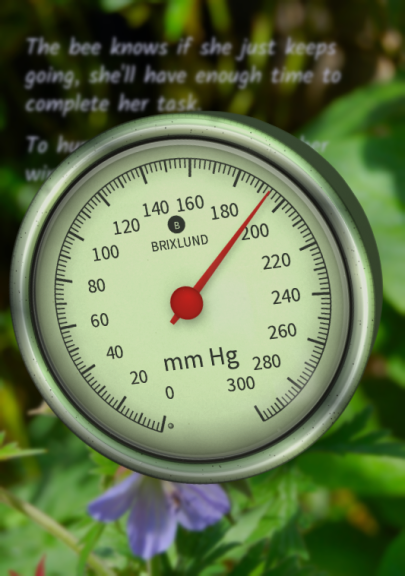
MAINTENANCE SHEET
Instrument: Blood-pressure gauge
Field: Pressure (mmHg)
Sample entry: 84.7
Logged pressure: 194
